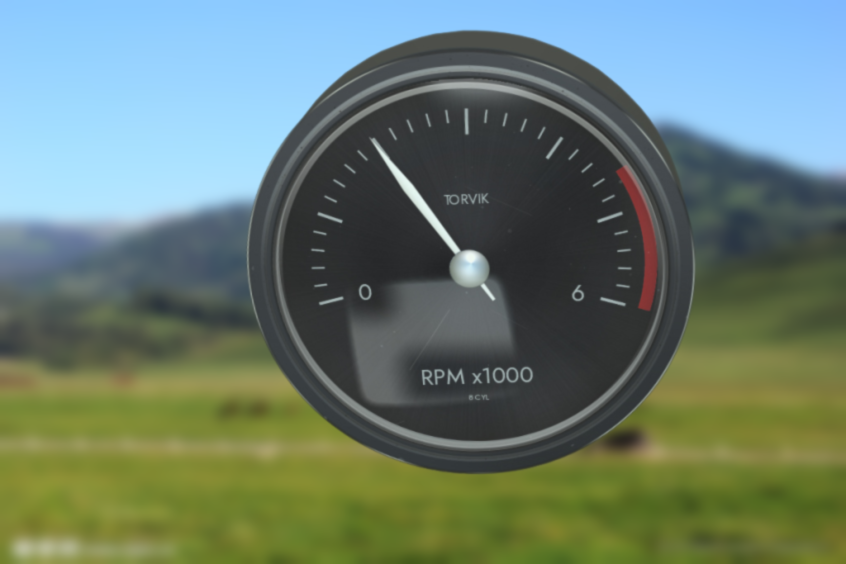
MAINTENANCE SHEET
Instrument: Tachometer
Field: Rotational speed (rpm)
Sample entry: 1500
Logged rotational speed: 2000
